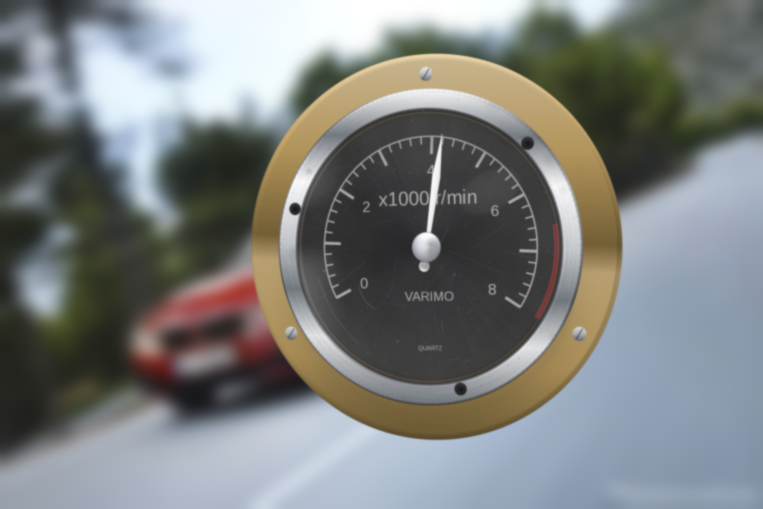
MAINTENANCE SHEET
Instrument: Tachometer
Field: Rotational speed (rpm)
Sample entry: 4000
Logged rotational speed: 4200
